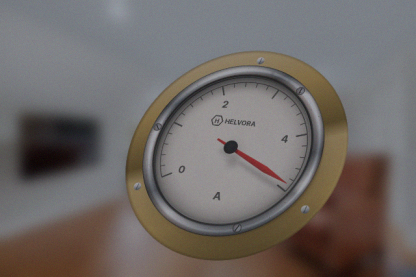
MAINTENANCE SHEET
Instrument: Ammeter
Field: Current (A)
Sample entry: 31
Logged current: 4.9
